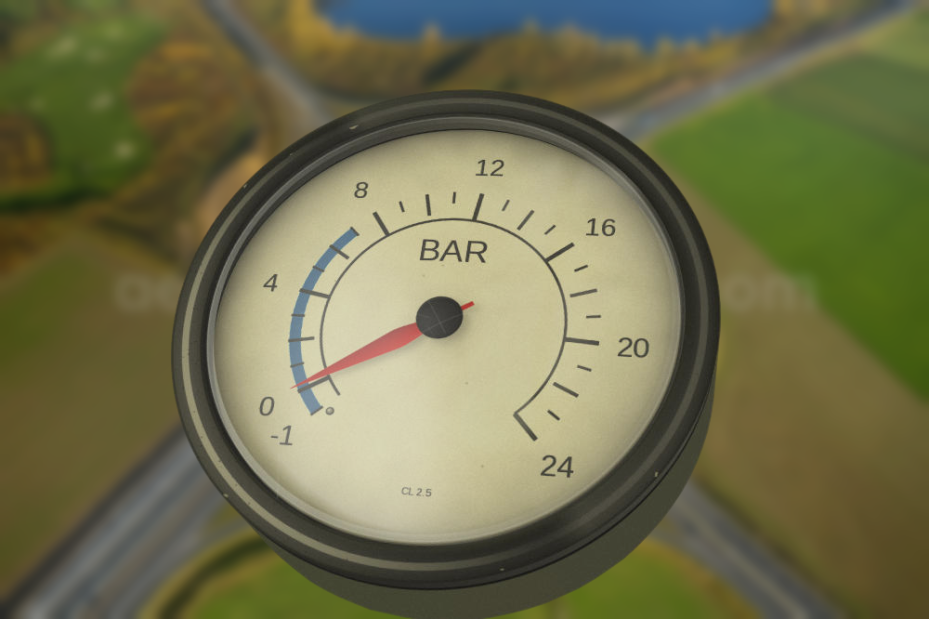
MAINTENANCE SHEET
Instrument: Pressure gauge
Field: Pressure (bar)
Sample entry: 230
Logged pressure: 0
